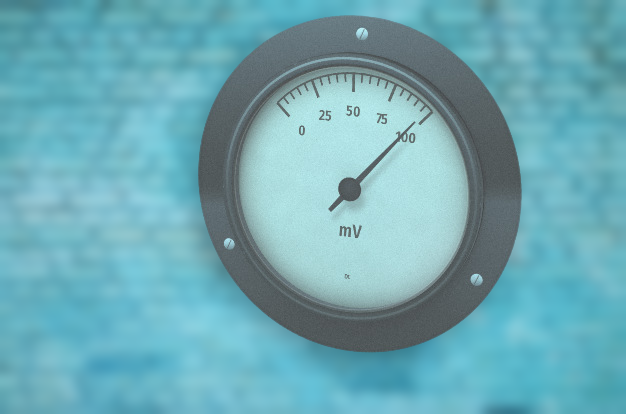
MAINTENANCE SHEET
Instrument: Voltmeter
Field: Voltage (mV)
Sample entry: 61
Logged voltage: 97.5
